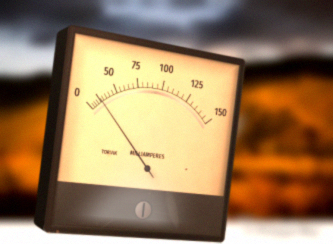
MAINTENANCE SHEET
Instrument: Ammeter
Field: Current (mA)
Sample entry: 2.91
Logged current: 25
